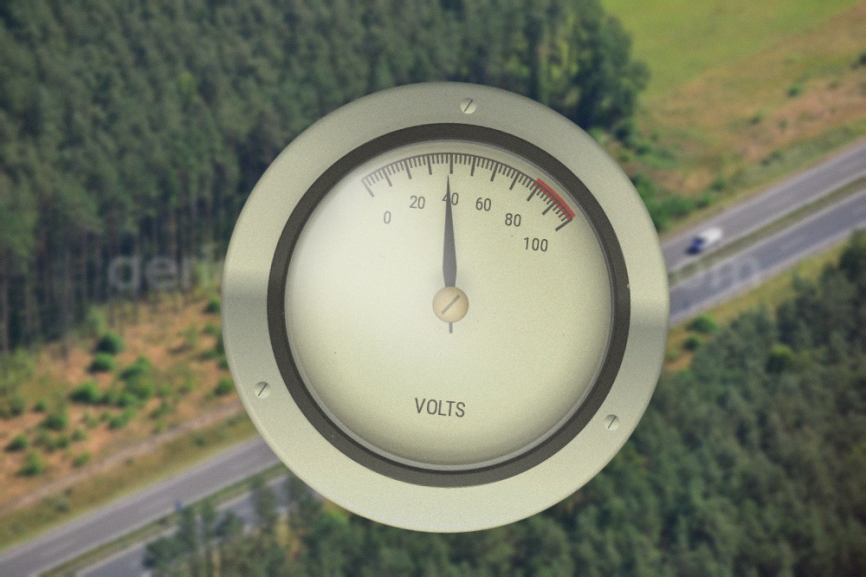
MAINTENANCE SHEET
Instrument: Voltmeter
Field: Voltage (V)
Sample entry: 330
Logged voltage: 38
